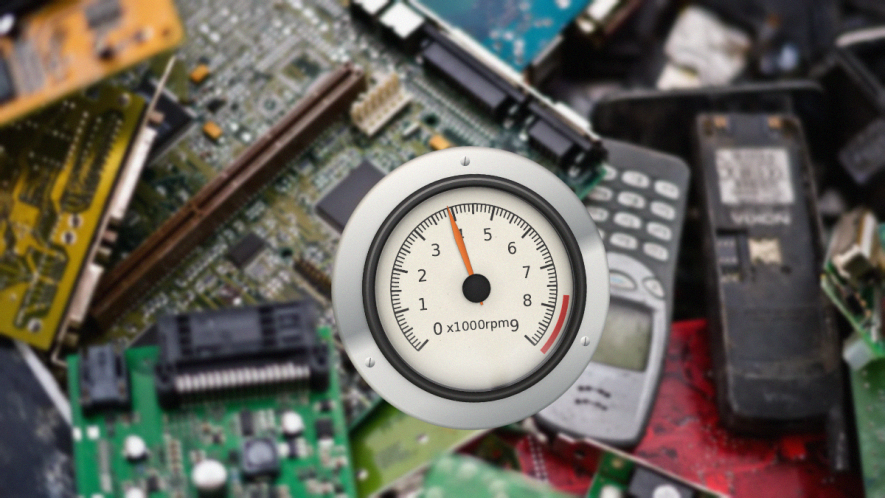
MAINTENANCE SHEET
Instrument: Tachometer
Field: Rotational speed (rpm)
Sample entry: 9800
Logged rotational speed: 3900
